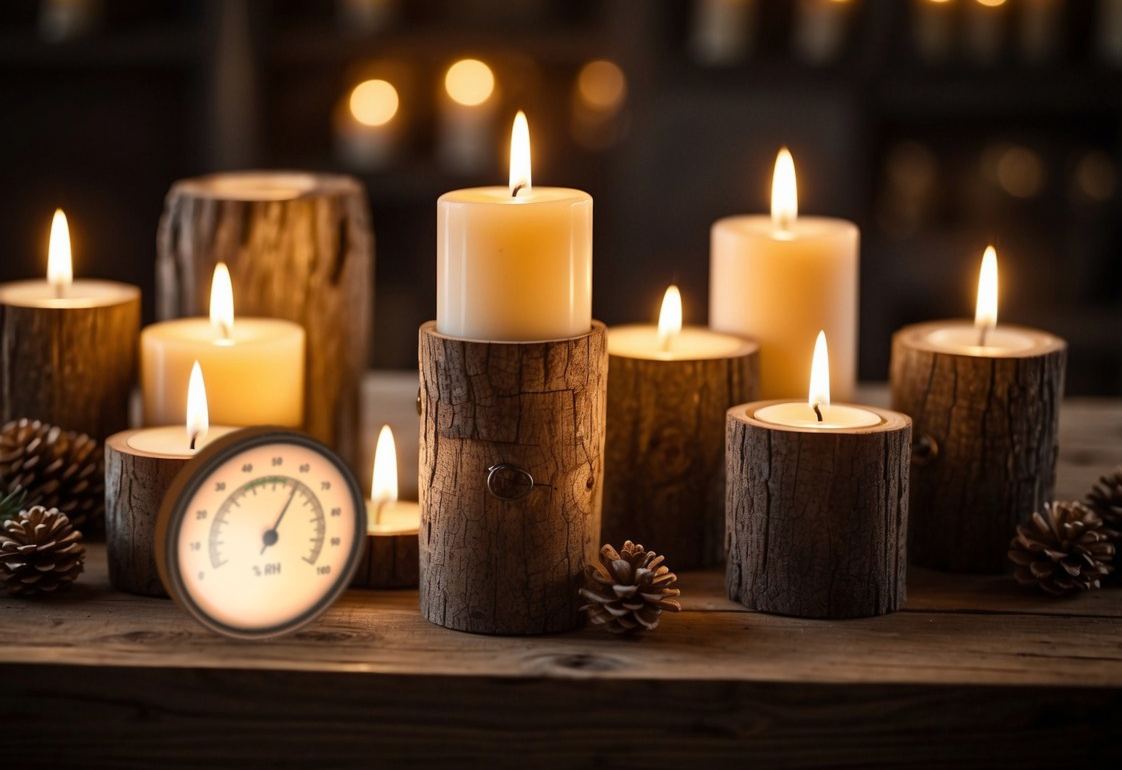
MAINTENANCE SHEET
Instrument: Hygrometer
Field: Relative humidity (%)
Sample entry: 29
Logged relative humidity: 60
